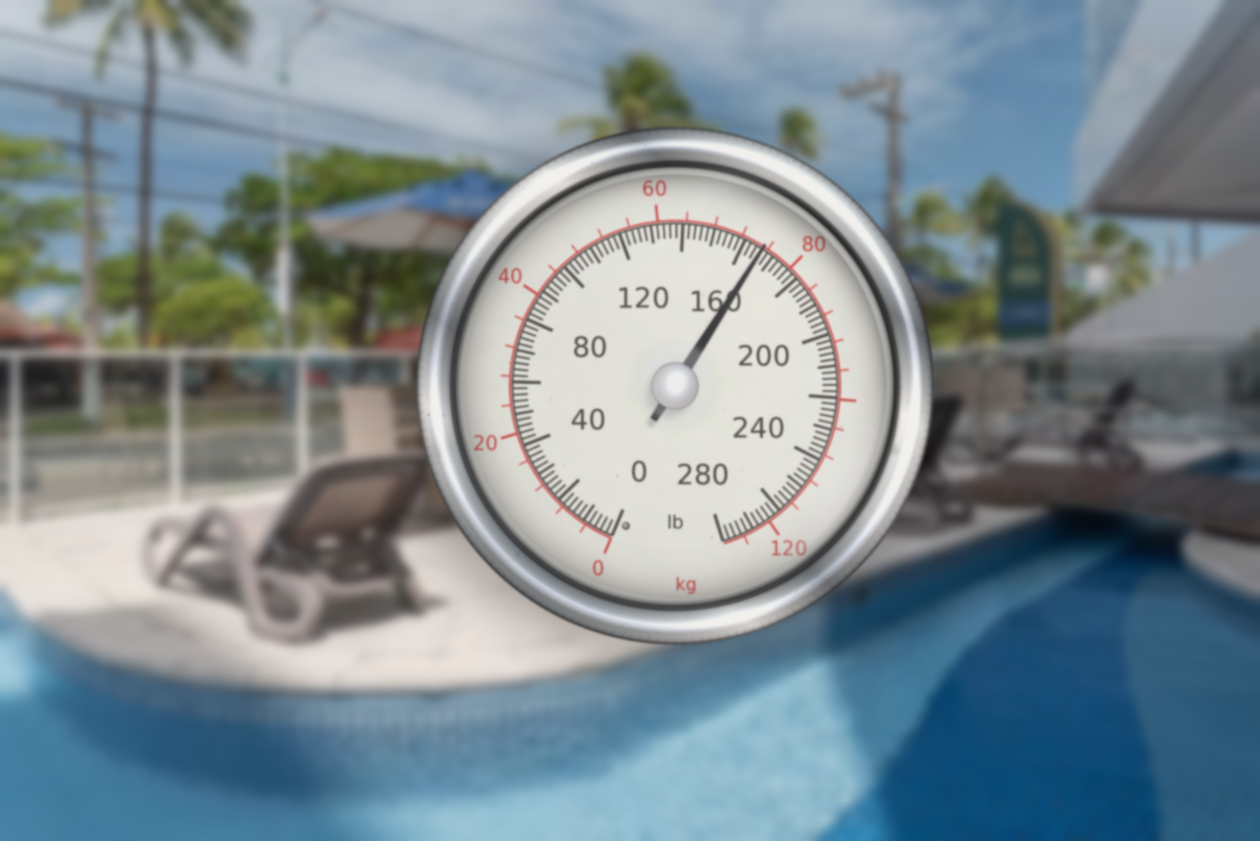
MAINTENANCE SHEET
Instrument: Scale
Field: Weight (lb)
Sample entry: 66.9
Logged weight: 166
